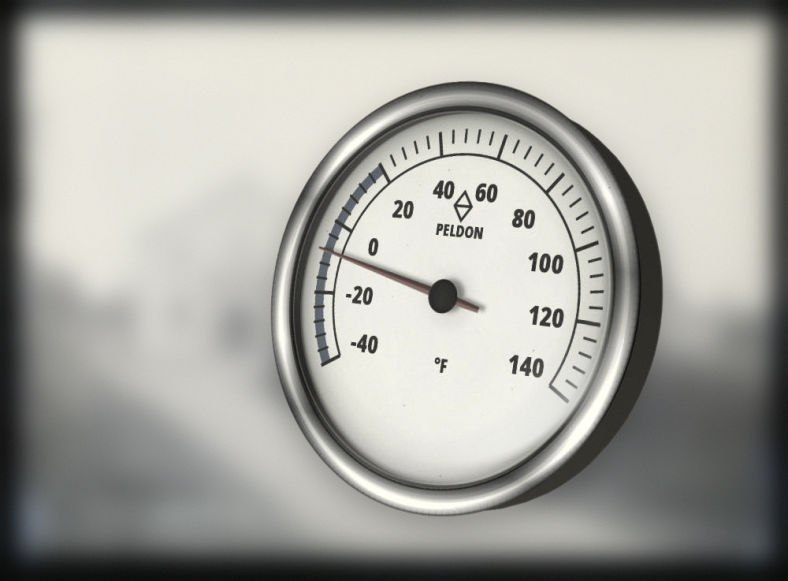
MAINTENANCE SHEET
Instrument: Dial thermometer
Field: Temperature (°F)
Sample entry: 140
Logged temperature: -8
